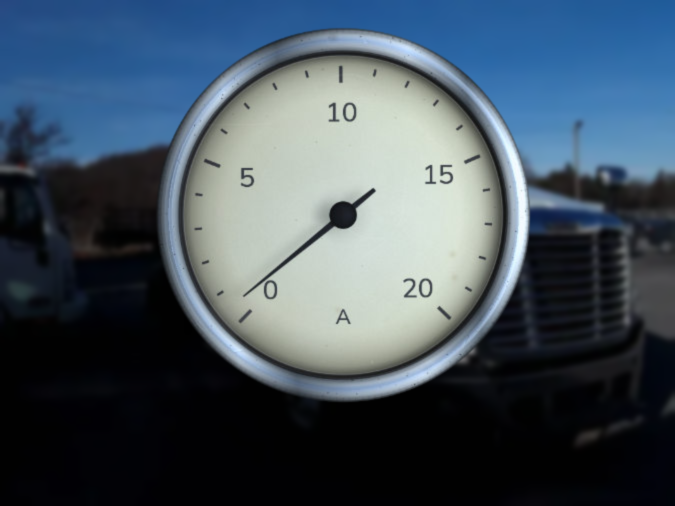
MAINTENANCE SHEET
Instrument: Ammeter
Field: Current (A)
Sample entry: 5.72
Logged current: 0.5
